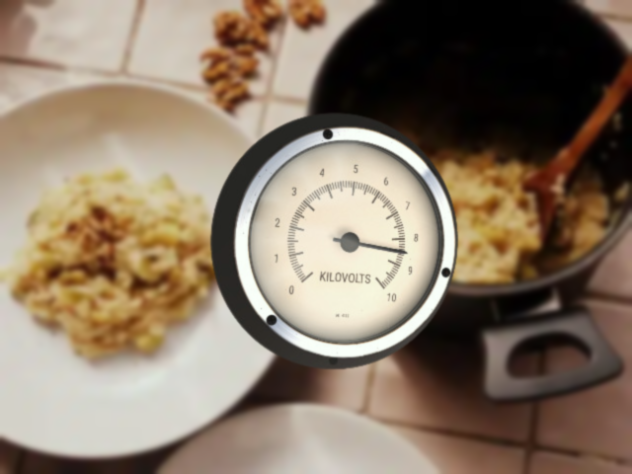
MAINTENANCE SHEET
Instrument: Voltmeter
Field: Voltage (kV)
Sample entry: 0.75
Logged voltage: 8.5
